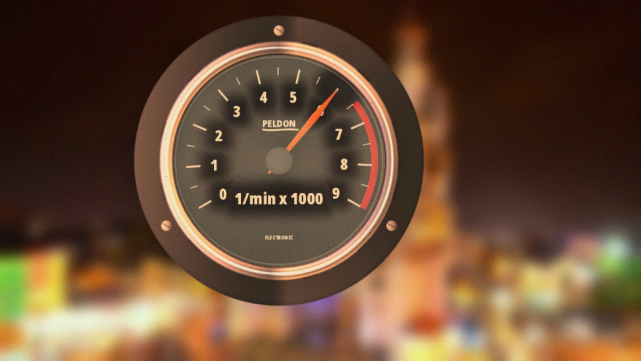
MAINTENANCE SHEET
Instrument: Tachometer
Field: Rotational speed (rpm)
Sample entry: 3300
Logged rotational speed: 6000
